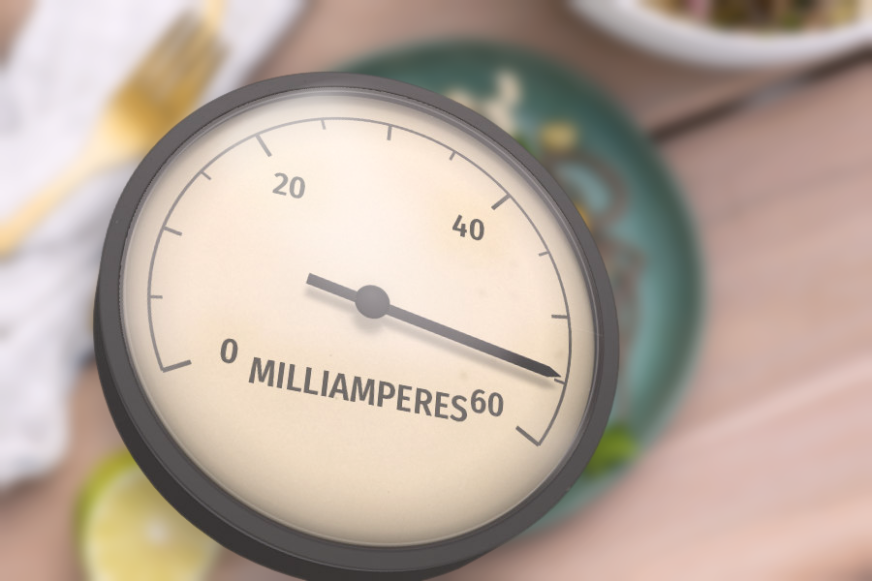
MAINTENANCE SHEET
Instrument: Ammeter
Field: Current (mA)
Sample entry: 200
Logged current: 55
